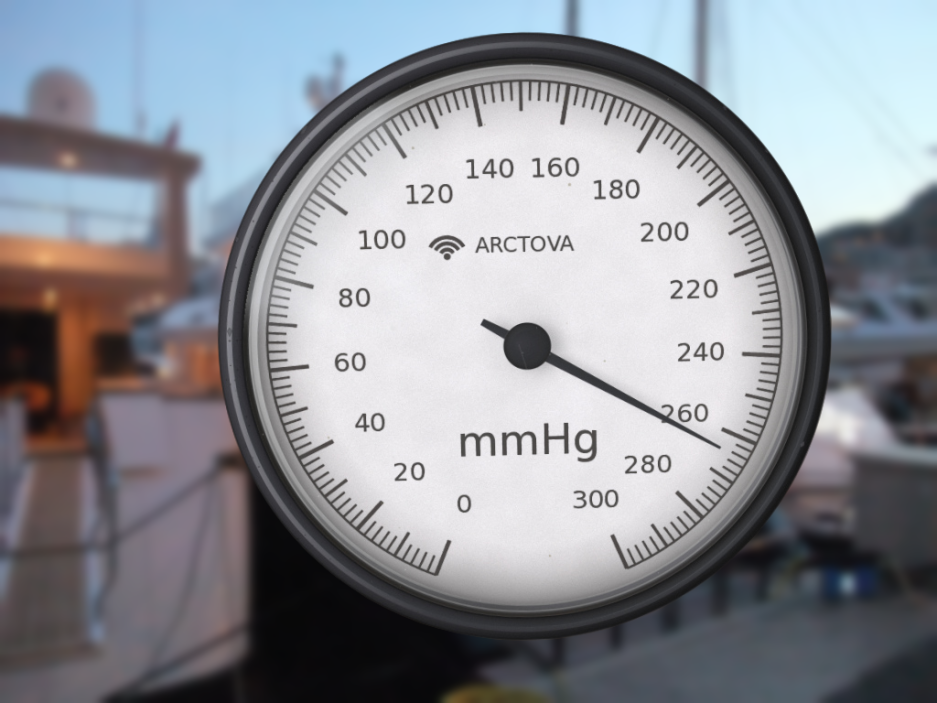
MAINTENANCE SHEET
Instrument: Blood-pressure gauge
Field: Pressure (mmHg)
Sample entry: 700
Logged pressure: 264
